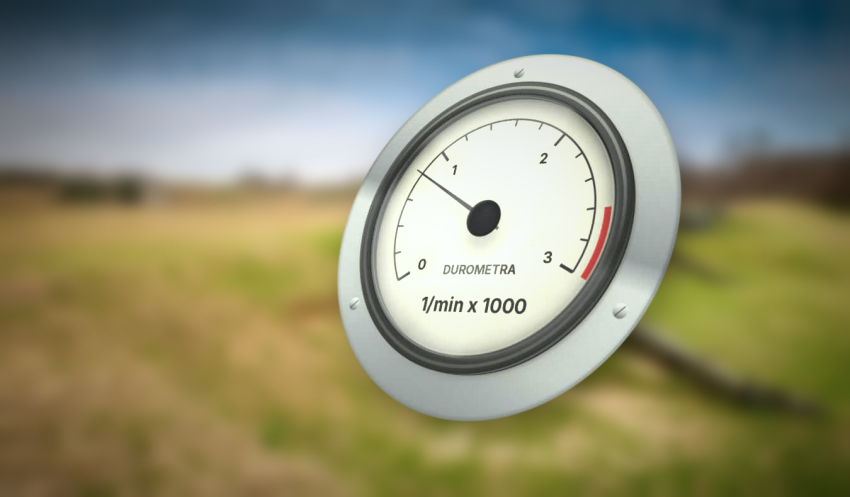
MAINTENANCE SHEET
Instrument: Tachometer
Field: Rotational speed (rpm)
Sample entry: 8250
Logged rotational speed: 800
